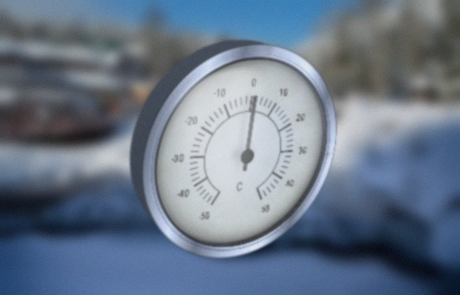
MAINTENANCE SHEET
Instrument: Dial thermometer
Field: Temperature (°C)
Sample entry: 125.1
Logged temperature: 0
